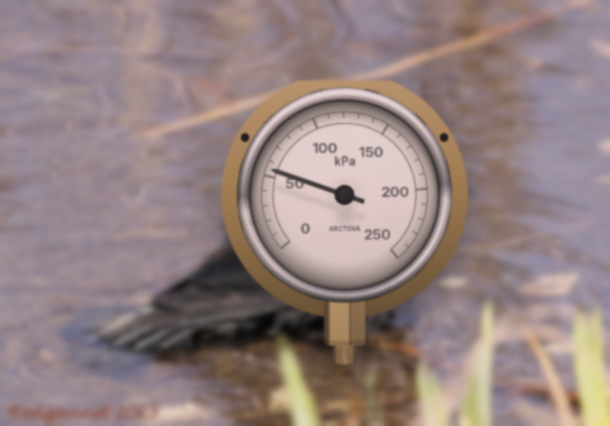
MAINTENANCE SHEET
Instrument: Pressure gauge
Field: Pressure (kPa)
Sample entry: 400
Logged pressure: 55
